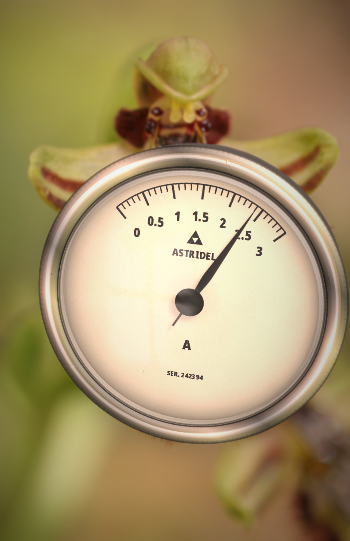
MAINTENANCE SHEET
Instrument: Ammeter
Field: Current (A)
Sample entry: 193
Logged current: 2.4
